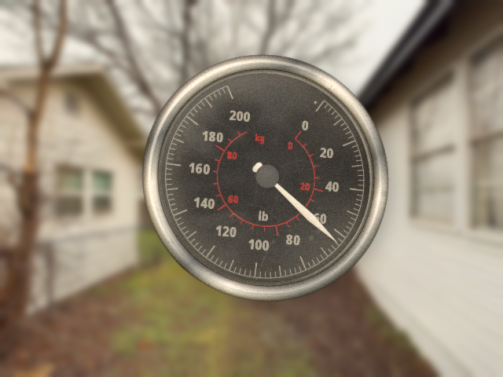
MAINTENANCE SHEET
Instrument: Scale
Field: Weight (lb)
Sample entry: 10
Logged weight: 64
